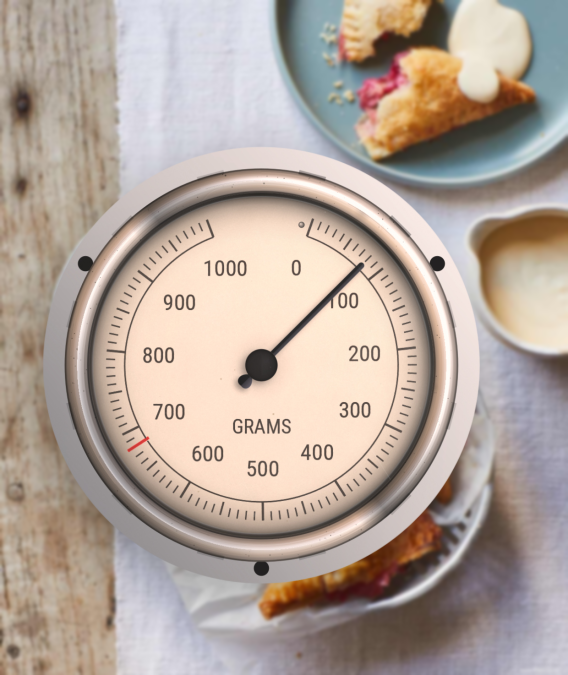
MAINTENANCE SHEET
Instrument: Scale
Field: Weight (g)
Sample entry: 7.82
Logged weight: 80
